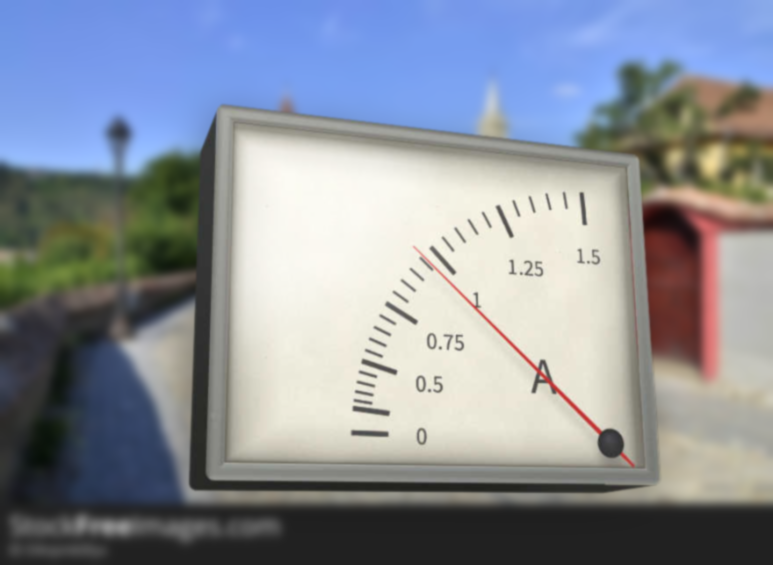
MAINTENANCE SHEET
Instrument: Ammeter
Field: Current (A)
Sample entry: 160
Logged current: 0.95
